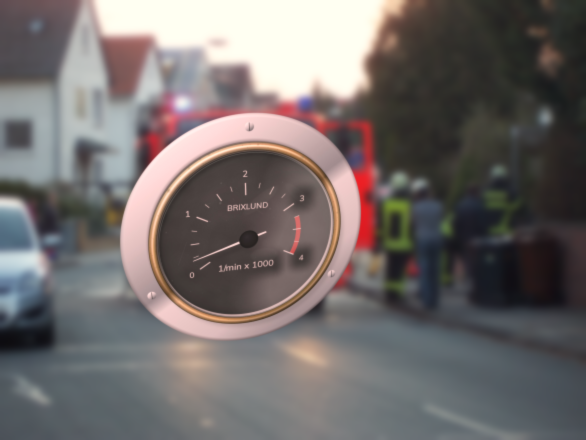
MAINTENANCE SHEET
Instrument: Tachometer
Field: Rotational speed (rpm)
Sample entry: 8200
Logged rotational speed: 250
